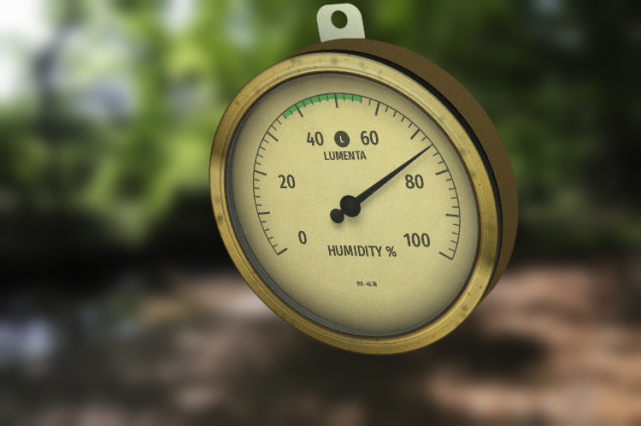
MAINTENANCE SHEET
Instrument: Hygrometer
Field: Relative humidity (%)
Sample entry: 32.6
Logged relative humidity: 74
